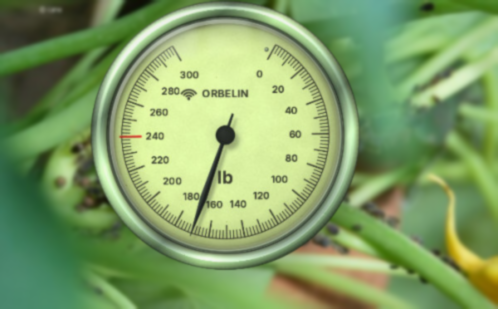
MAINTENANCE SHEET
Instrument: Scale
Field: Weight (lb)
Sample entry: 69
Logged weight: 170
